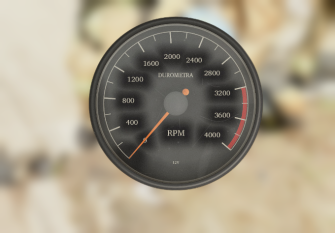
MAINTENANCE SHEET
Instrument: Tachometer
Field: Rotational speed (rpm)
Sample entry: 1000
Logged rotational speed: 0
